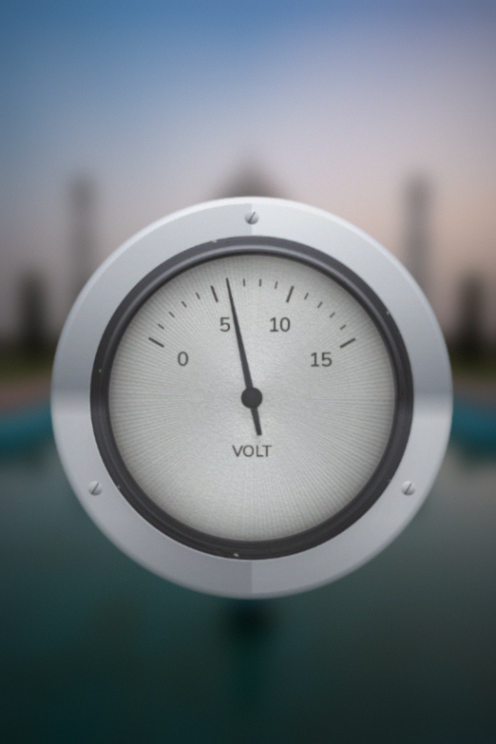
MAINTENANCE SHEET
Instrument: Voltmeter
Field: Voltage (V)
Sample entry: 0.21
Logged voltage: 6
